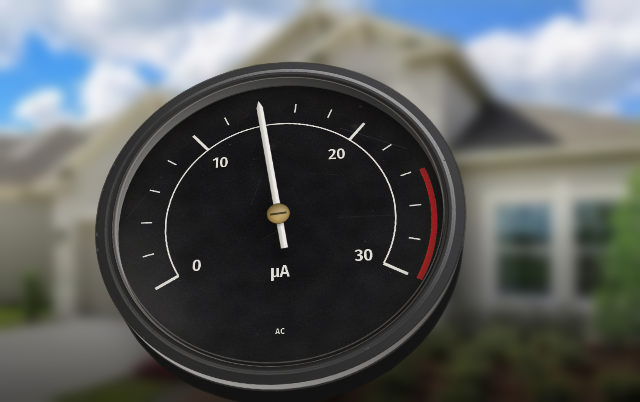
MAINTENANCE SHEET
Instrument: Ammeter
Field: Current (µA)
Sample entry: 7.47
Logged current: 14
